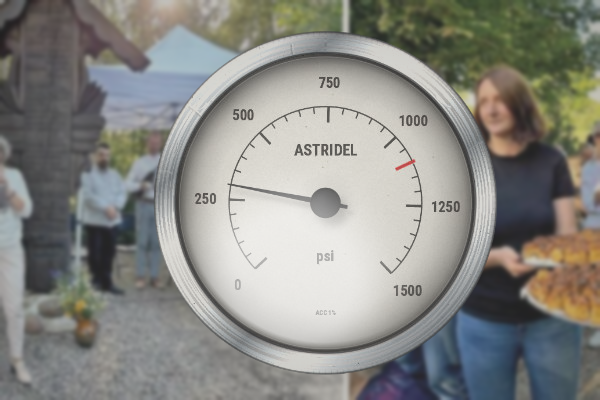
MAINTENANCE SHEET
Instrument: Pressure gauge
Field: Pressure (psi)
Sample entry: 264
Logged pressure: 300
